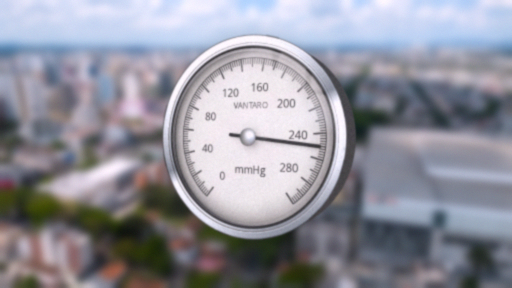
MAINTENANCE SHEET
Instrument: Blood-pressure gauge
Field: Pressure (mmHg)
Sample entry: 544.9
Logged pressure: 250
